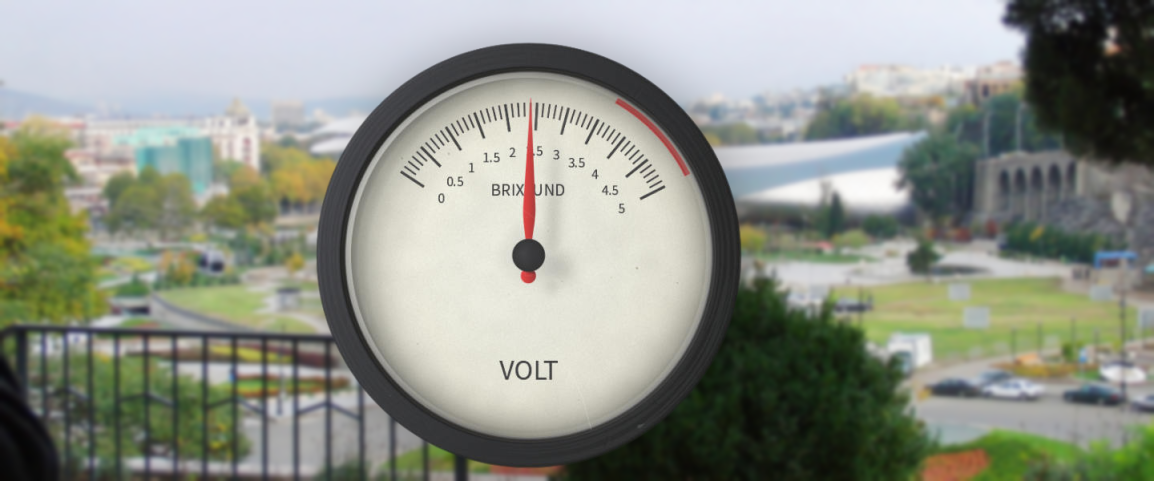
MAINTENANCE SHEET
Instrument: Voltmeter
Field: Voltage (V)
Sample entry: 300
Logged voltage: 2.4
